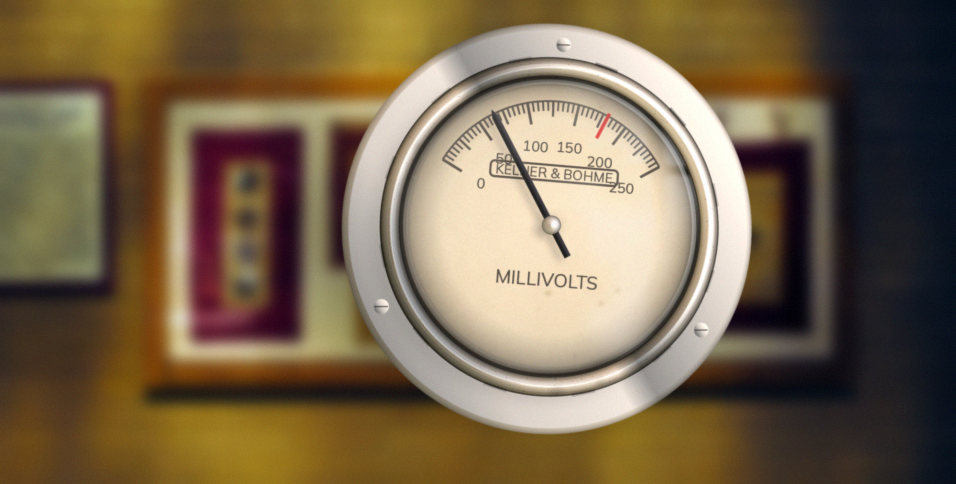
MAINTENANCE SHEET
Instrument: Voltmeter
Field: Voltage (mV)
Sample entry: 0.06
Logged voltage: 65
